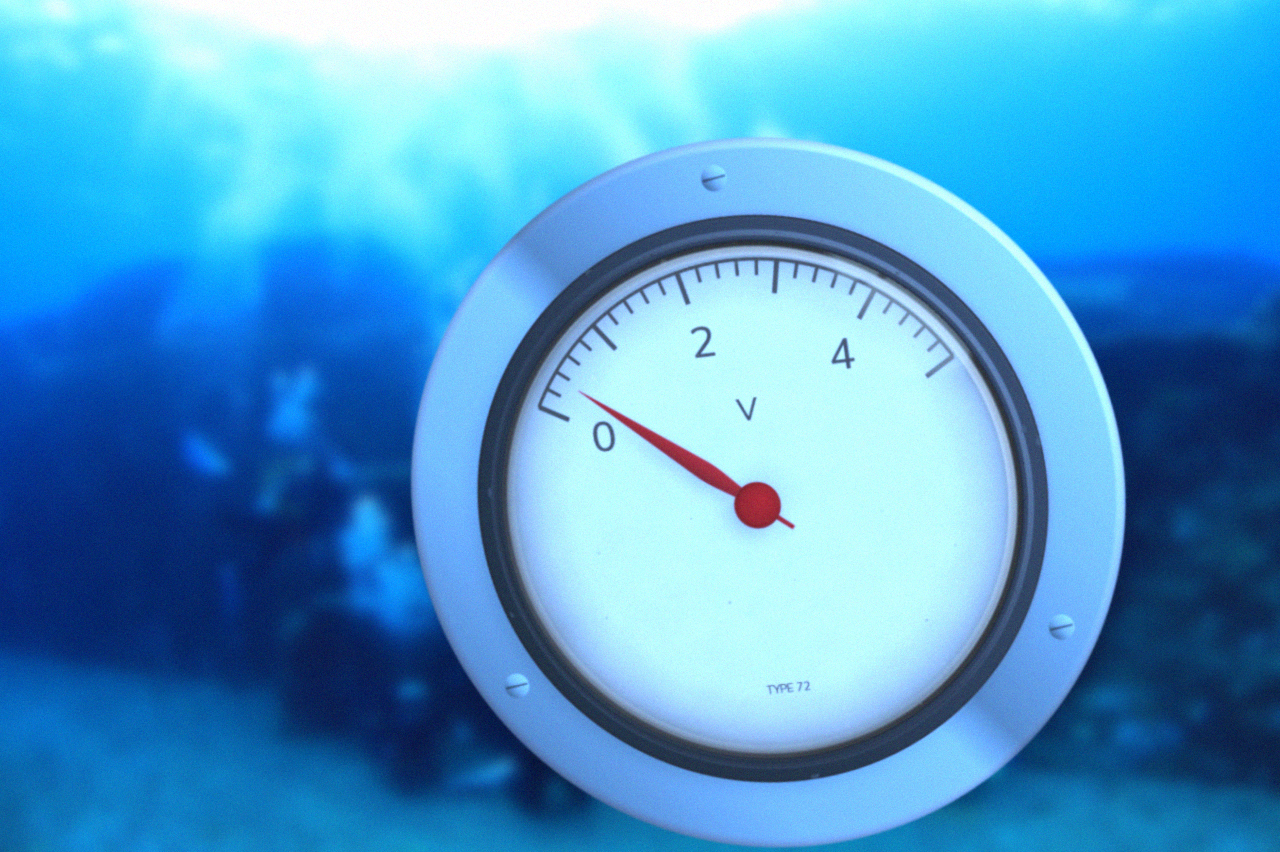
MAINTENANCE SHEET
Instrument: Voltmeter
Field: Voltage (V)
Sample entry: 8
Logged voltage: 0.4
